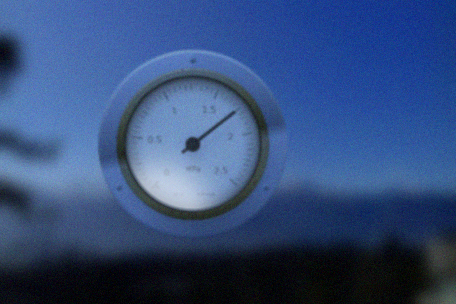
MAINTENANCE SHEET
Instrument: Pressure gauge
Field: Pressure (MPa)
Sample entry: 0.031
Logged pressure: 1.75
